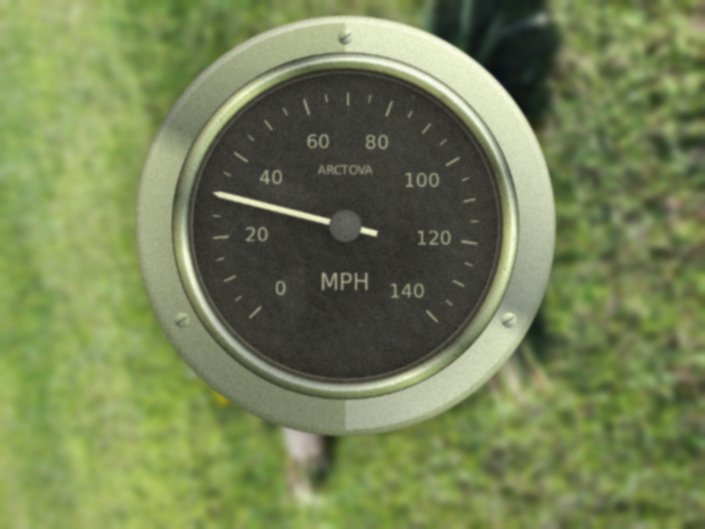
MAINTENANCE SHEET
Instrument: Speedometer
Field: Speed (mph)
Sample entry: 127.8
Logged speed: 30
